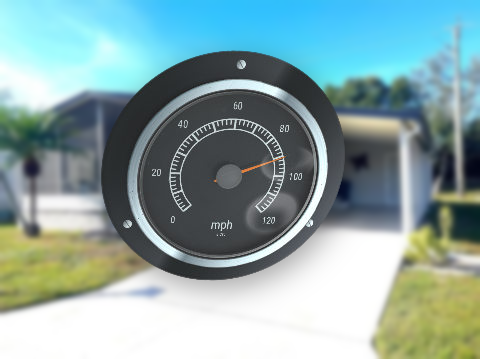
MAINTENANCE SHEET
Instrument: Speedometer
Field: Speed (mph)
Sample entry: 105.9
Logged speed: 90
